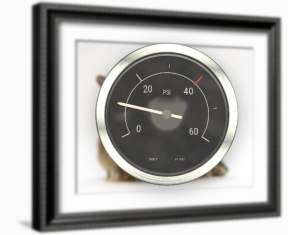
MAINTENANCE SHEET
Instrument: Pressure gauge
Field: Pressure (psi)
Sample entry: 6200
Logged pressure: 10
